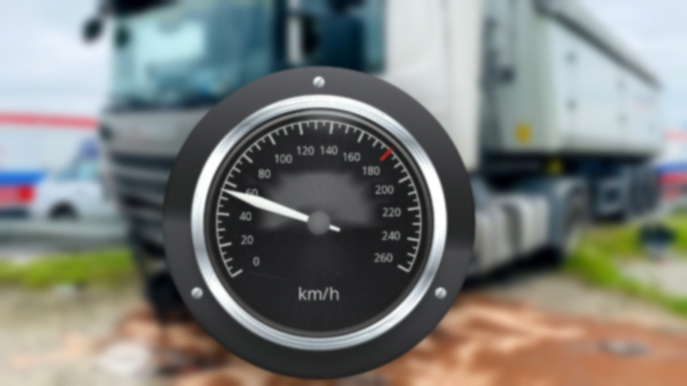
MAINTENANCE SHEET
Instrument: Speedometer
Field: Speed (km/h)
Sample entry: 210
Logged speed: 55
